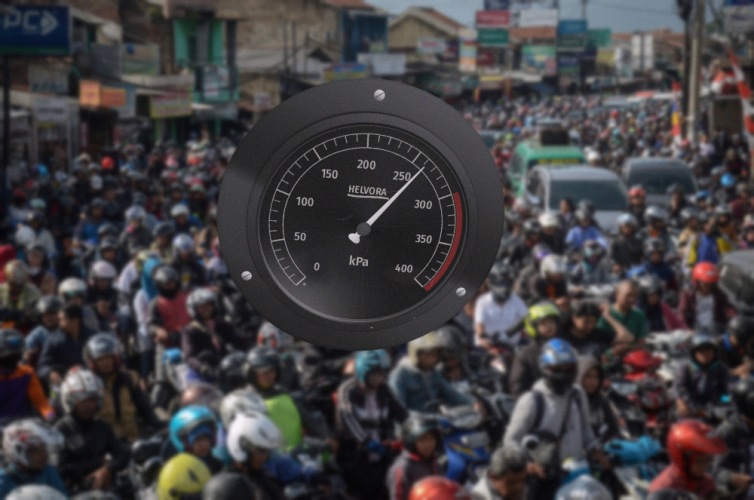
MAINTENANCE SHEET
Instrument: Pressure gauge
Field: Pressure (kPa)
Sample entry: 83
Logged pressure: 260
